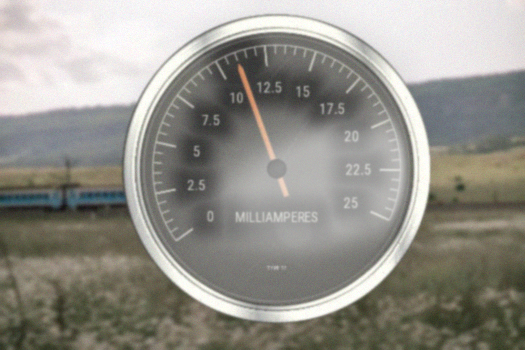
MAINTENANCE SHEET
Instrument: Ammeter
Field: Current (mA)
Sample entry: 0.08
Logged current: 11
